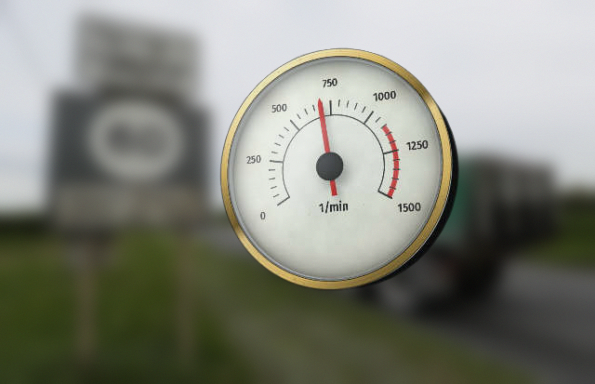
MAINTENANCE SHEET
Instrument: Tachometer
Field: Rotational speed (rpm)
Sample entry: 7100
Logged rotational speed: 700
